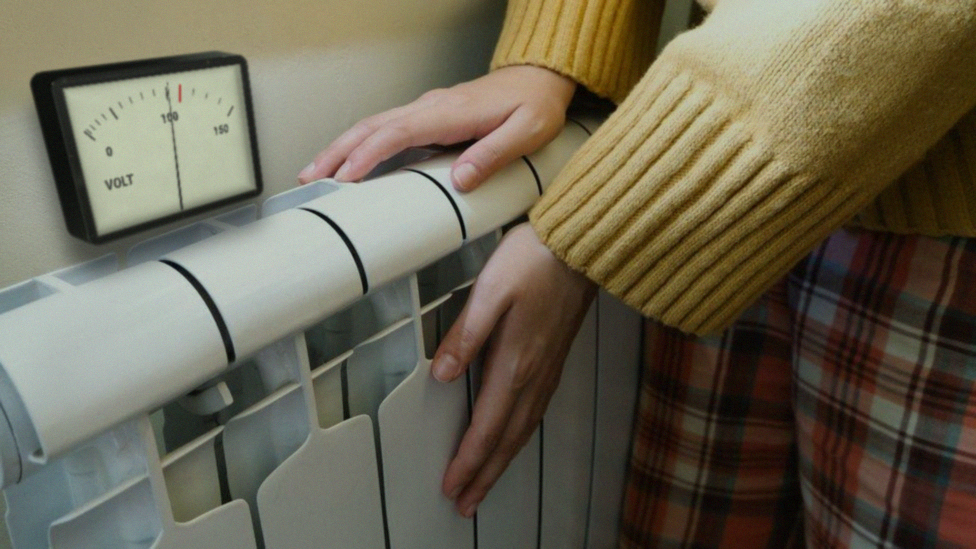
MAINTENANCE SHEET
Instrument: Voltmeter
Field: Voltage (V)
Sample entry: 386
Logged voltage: 100
